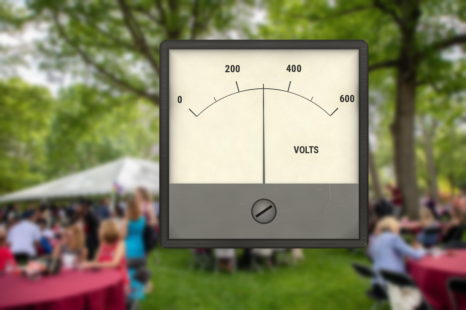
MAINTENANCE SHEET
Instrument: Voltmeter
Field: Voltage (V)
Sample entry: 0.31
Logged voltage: 300
